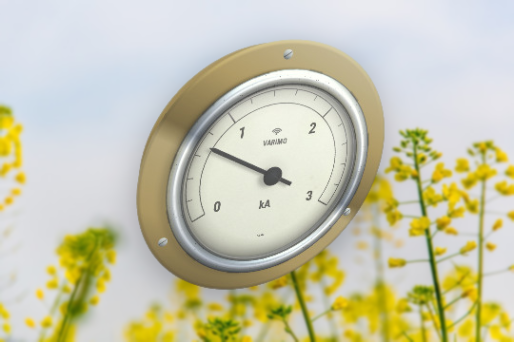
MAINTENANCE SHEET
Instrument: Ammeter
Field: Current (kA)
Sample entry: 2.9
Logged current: 0.7
